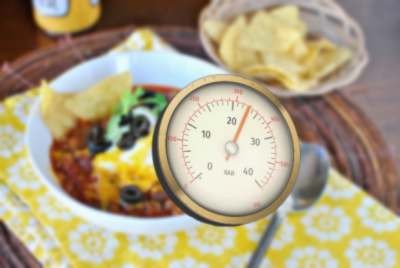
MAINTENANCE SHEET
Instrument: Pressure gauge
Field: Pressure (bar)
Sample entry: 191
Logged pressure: 23
